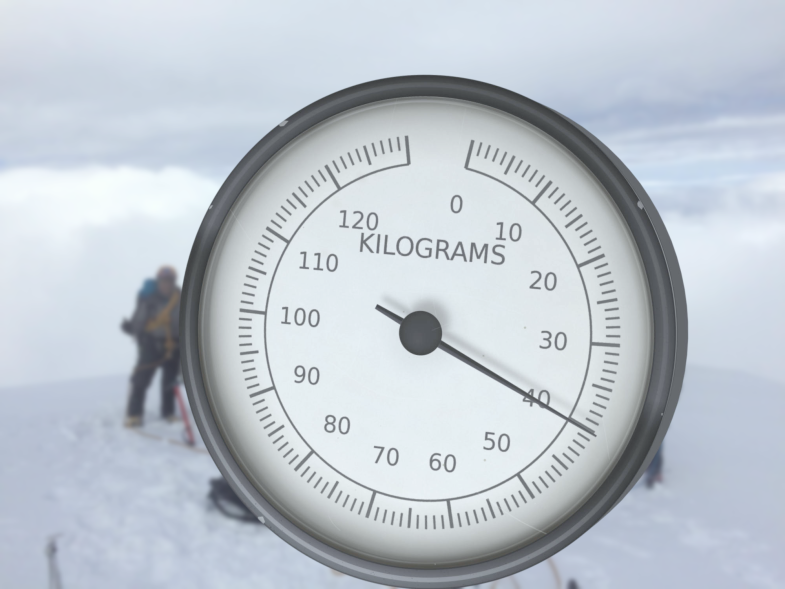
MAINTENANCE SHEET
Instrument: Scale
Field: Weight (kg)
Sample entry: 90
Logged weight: 40
